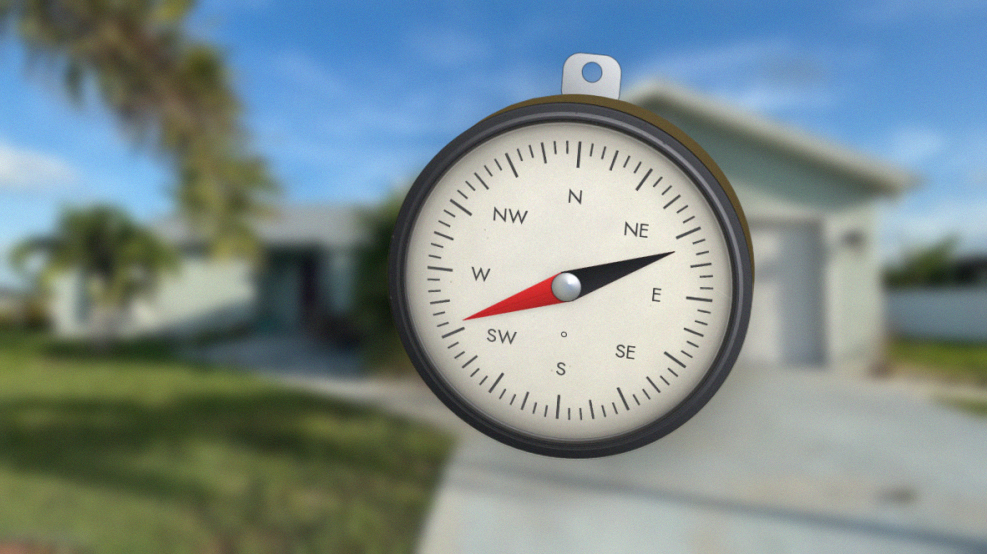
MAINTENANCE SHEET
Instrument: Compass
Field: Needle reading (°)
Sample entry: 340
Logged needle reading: 245
